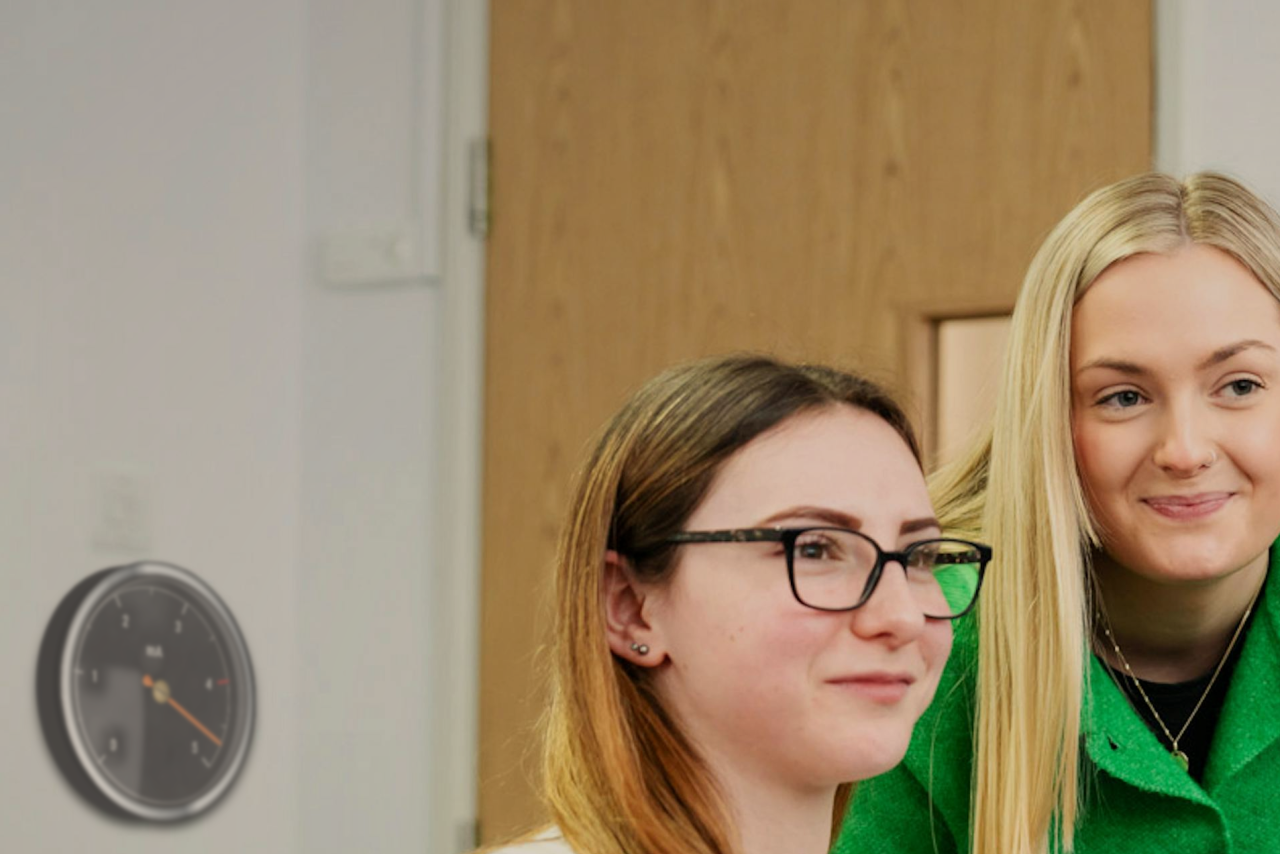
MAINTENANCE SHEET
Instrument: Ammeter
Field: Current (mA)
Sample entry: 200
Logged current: 4.75
